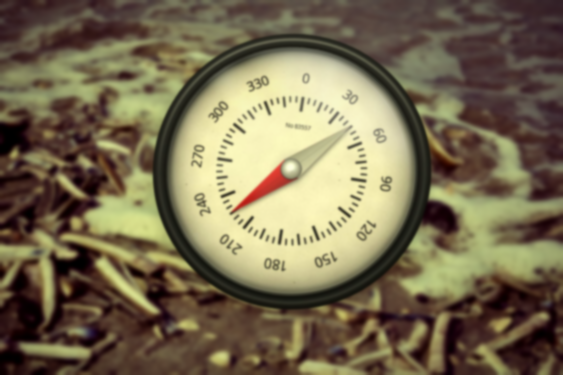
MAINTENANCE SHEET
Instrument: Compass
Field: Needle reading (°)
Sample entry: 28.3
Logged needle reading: 225
